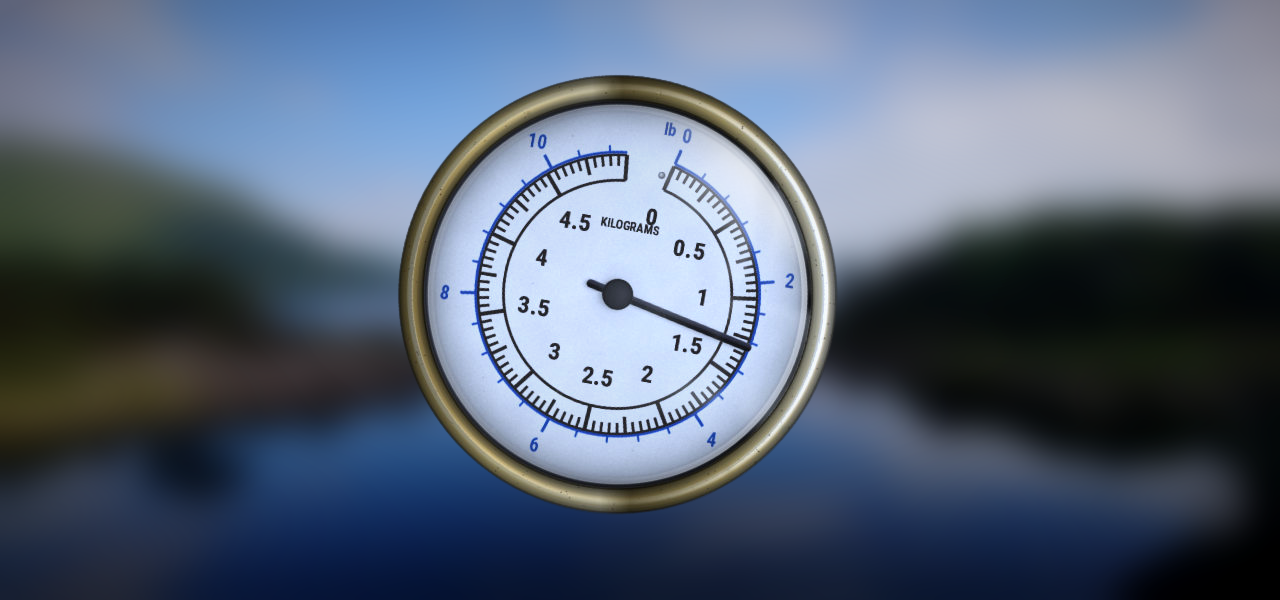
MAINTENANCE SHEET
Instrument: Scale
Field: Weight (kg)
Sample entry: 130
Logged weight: 1.3
